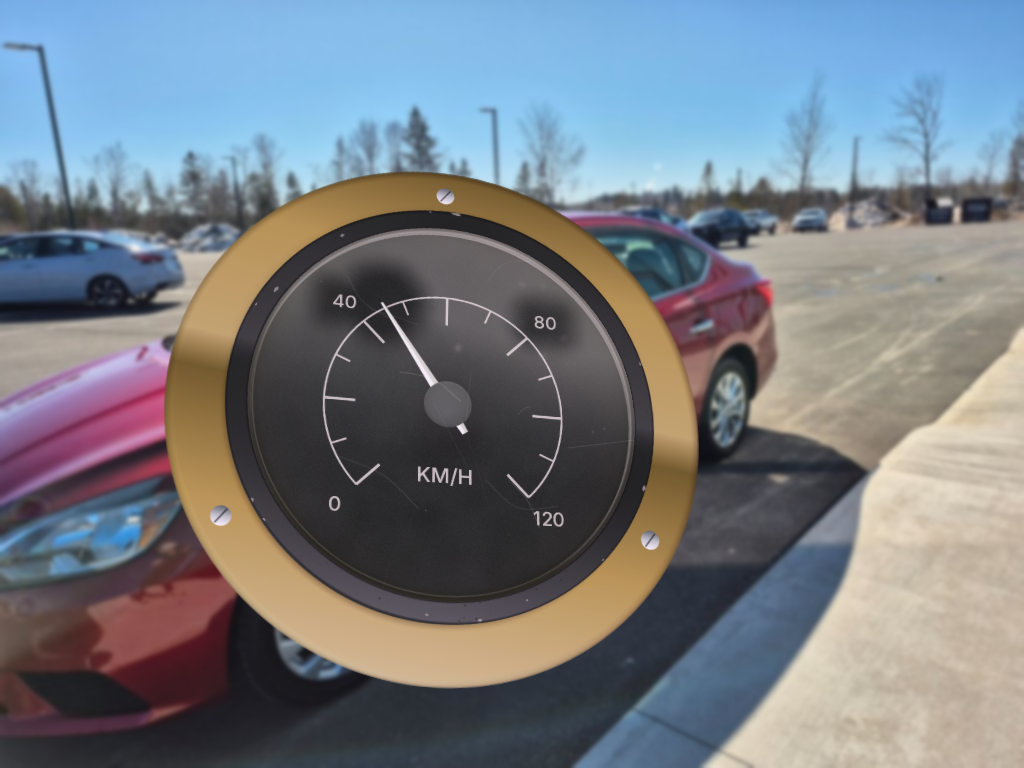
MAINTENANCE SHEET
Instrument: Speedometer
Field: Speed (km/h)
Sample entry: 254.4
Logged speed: 45
